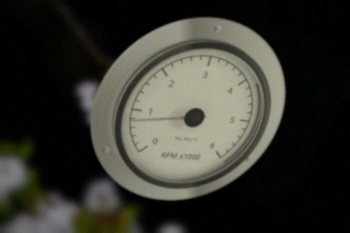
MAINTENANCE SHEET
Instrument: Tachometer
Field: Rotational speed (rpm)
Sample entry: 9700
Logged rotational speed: 800
